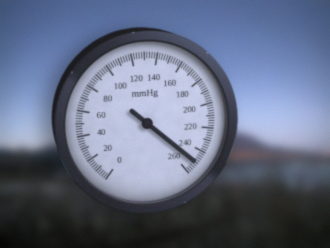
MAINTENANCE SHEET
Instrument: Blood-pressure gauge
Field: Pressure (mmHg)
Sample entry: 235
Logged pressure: 250
